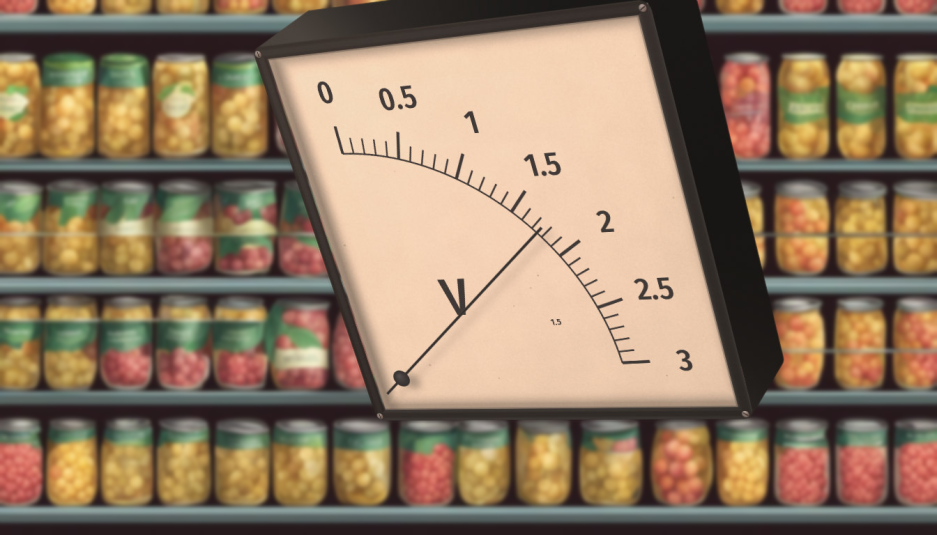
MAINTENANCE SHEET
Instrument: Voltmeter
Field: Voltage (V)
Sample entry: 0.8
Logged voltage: 1.75
